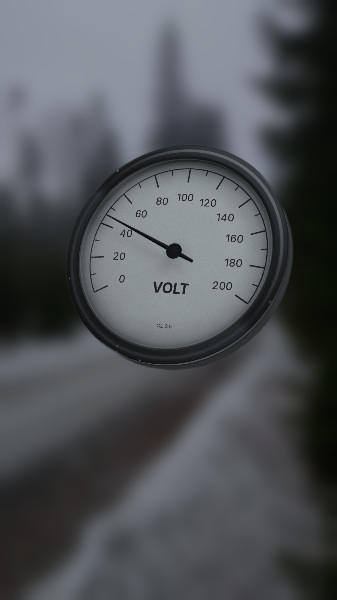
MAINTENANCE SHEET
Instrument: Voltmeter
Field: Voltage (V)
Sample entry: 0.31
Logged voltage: 45
